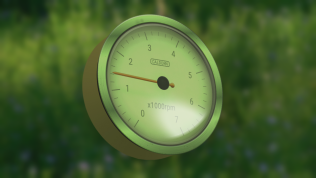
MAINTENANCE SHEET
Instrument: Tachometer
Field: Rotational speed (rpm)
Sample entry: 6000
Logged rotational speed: 1400
